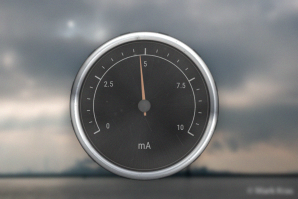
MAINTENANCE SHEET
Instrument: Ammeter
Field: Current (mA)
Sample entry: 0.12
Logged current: 4.75
